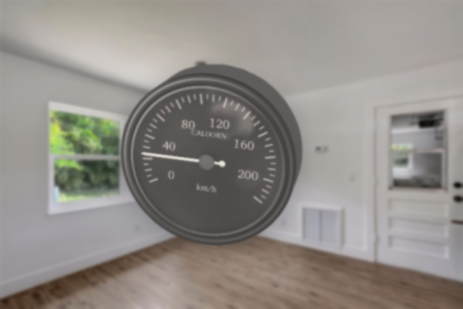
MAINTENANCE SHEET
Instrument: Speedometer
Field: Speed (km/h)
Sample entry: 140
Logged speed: 25
